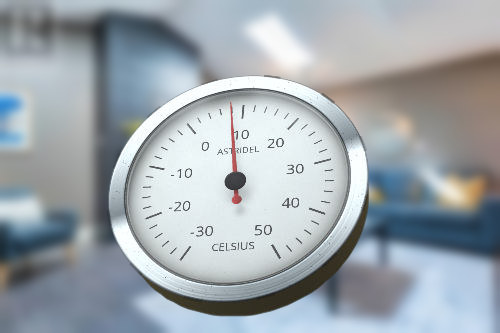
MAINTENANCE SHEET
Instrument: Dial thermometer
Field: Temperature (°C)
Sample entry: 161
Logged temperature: 8
